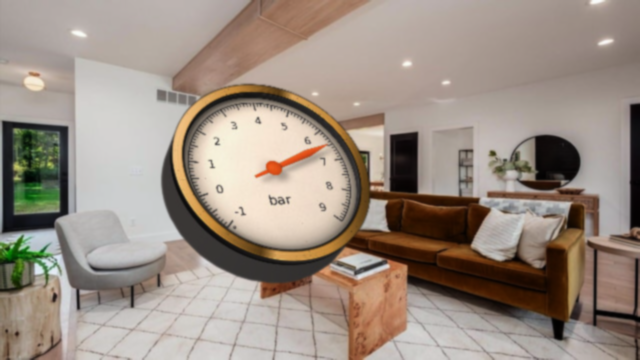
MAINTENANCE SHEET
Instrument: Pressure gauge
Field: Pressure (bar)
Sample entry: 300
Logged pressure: 6.5
